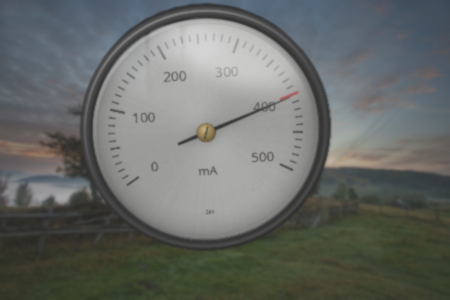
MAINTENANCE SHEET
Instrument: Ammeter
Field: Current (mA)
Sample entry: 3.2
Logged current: 400
